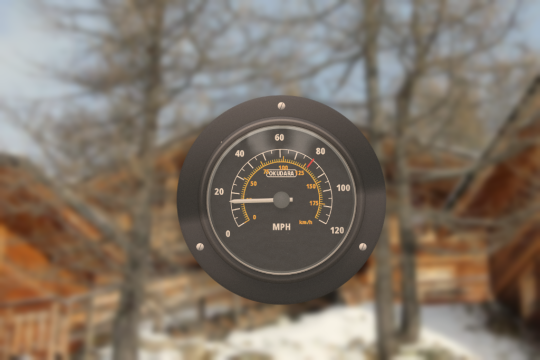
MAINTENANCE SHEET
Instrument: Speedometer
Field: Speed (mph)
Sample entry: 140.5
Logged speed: 15
